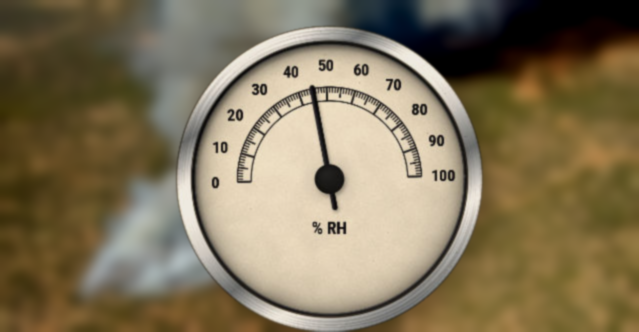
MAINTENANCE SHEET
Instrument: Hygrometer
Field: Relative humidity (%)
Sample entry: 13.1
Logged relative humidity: 45
